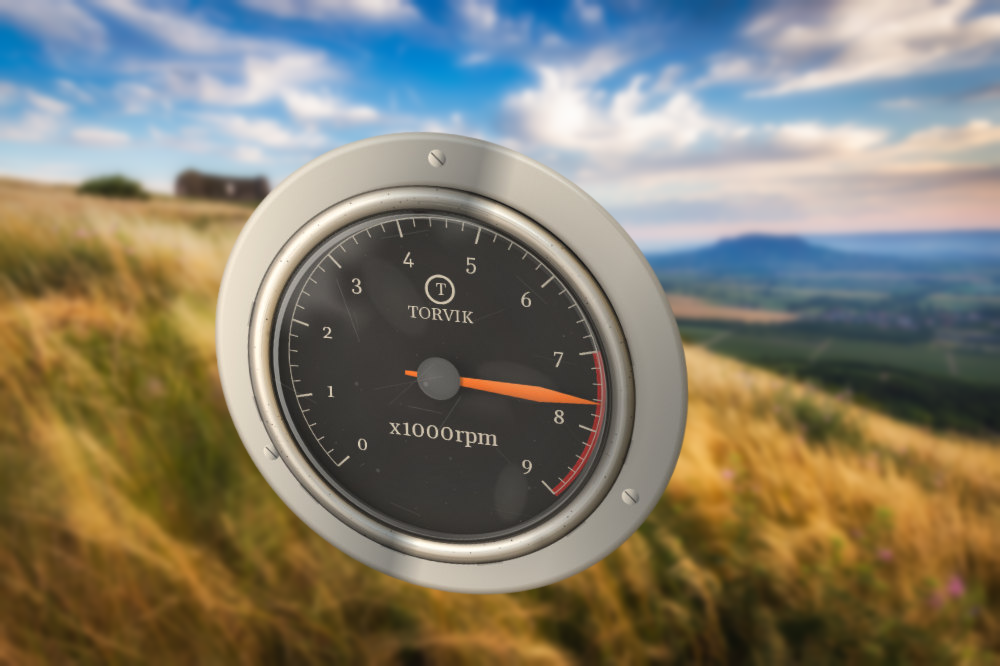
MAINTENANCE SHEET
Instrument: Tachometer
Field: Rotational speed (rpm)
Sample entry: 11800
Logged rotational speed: 7600
